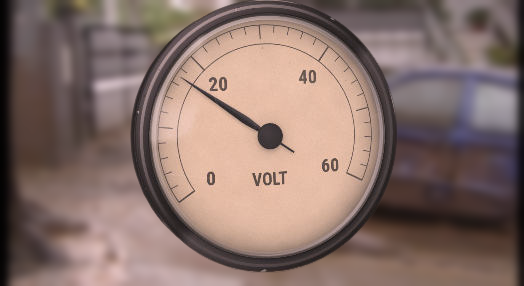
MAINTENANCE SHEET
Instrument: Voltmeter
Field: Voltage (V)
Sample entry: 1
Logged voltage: 17
